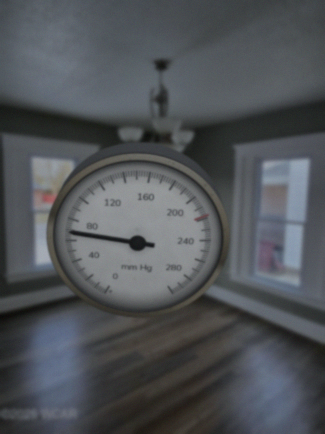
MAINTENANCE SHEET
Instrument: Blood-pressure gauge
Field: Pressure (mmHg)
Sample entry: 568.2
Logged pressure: 70
